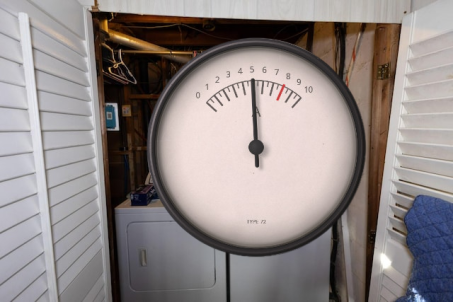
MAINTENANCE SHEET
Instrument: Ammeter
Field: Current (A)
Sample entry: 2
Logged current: 5
